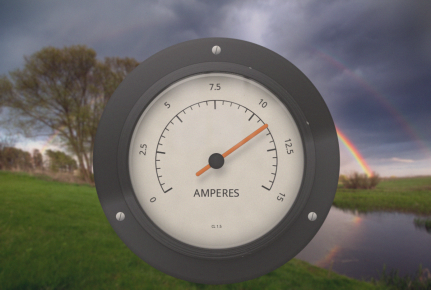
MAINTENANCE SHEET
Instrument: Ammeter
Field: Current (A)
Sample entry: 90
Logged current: 11
